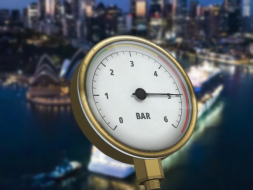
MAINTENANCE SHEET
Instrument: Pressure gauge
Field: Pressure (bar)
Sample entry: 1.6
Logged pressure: 5
